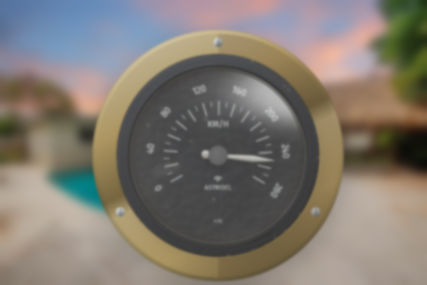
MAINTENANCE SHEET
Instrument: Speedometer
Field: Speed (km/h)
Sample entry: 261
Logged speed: 250
